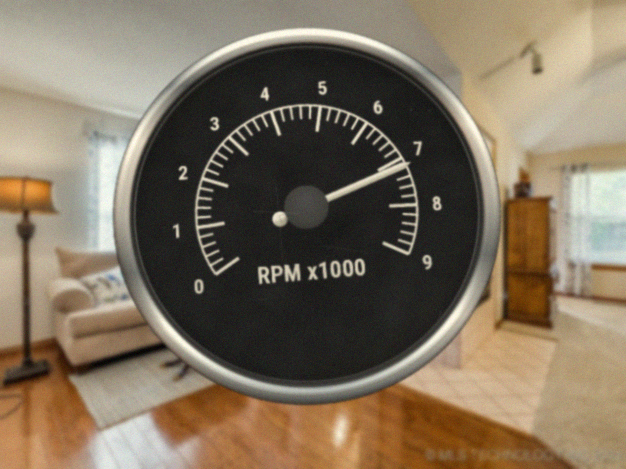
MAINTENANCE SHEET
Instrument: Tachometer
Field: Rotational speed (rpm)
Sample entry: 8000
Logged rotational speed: 7200
